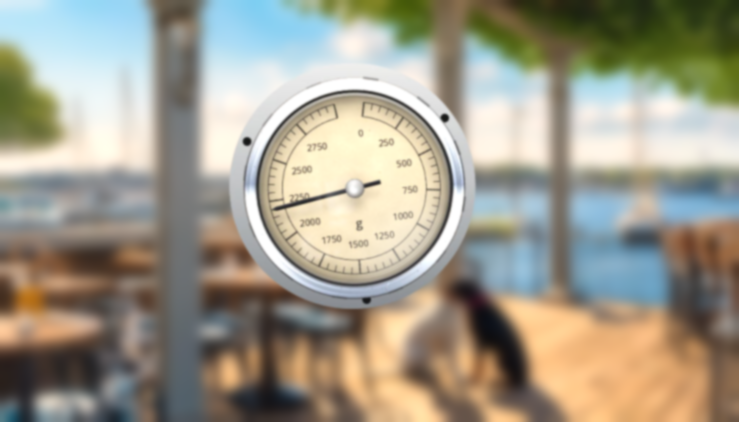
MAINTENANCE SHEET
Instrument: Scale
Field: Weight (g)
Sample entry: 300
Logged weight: 2200
